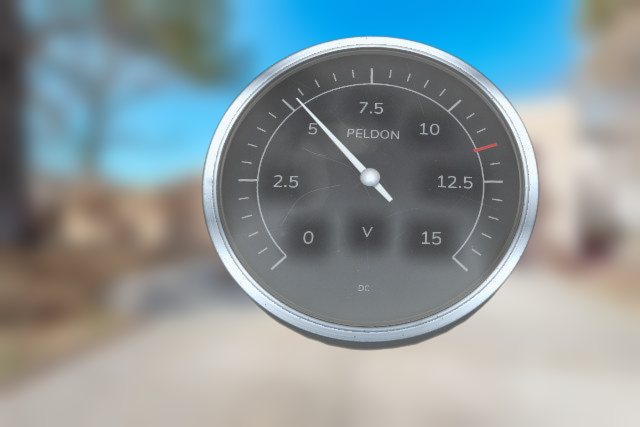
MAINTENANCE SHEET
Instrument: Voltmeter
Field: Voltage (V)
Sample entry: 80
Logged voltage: 5.25
